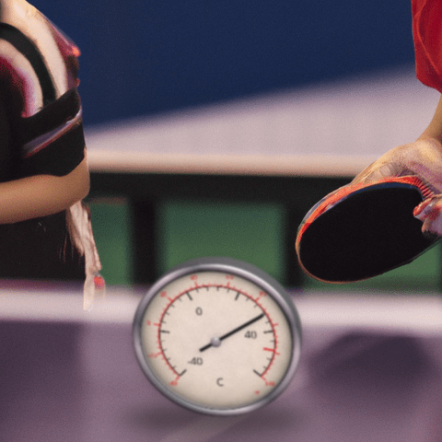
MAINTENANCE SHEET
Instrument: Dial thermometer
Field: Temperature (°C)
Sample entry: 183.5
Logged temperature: 32
